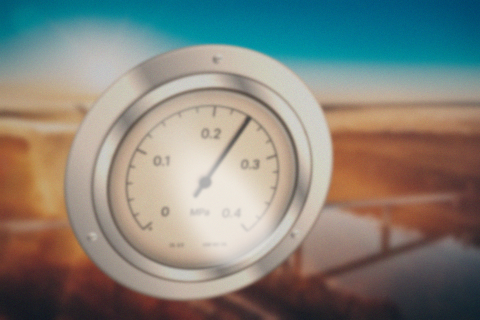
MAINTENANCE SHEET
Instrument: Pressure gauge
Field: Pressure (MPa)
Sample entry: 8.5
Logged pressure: 0.24
